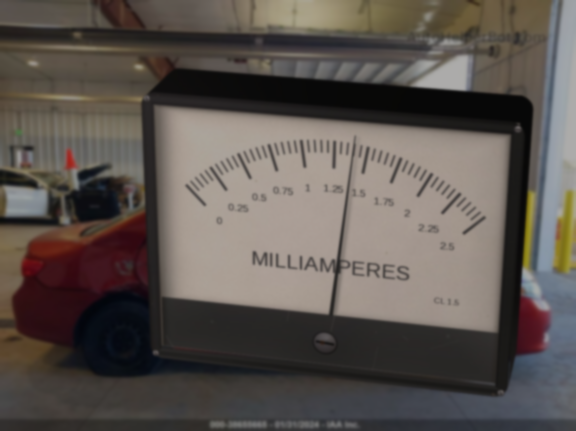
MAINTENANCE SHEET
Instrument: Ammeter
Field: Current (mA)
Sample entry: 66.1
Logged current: 1.4
